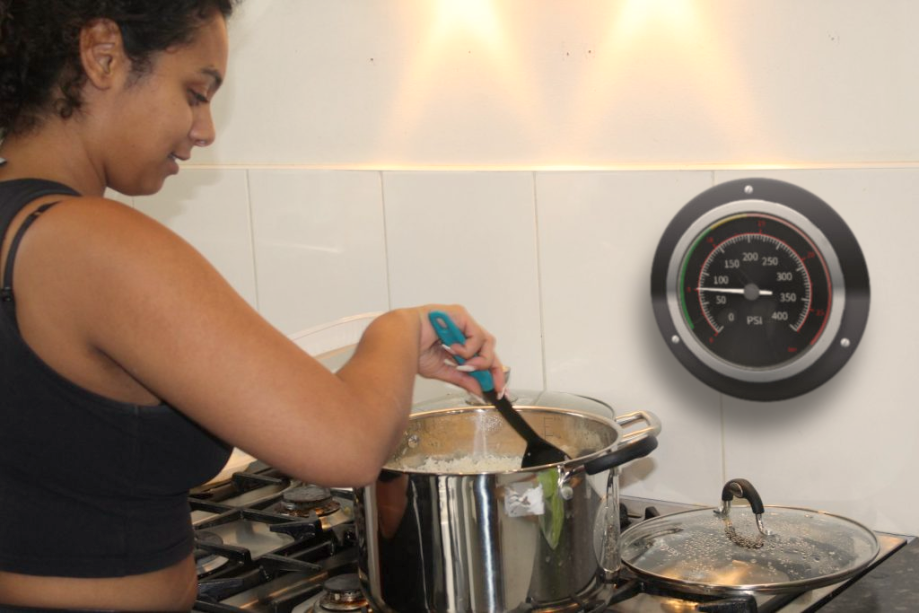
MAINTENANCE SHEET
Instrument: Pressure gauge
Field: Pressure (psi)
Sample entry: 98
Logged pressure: 75
